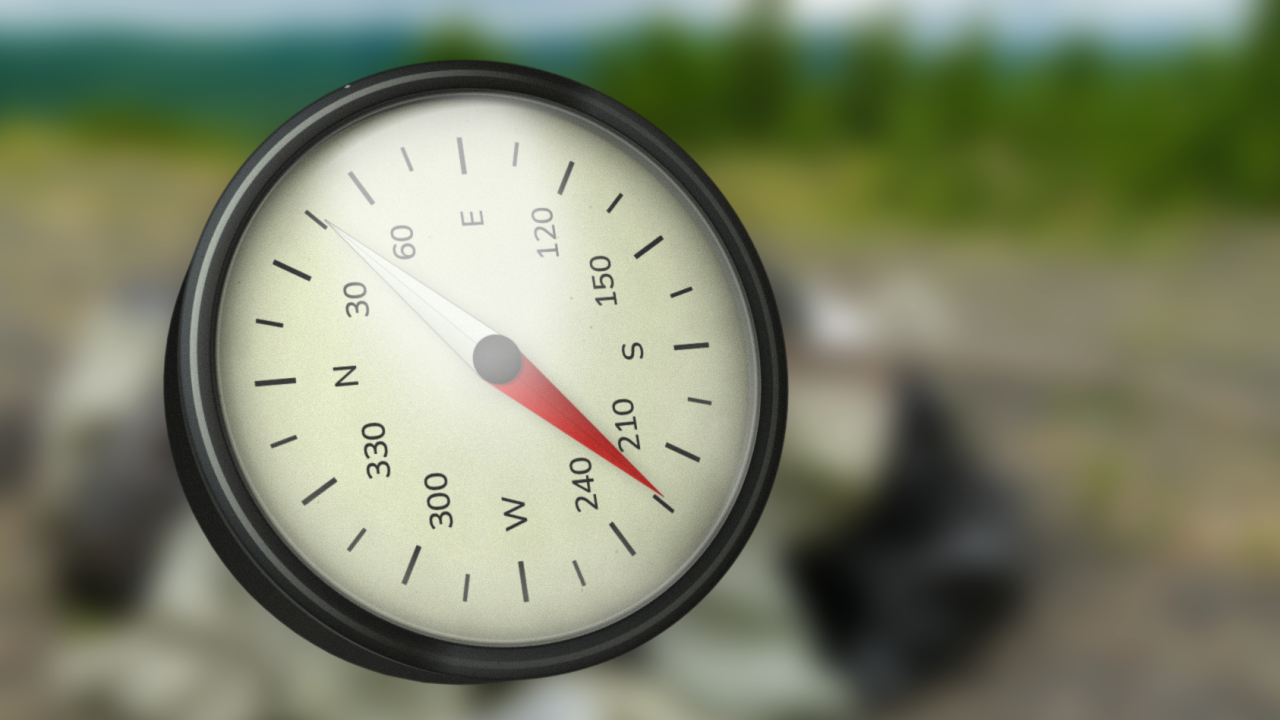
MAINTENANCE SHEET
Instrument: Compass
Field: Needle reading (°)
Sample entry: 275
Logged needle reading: 225
